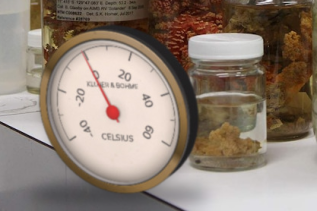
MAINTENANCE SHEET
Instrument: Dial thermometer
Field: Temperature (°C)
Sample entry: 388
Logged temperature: 0
